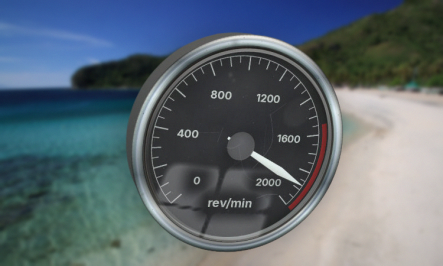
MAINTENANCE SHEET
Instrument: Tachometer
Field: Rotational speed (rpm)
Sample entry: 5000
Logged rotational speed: 1875
